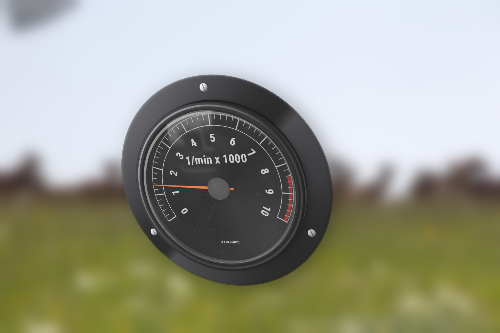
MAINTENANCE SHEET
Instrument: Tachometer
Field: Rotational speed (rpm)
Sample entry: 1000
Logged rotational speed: 1400
